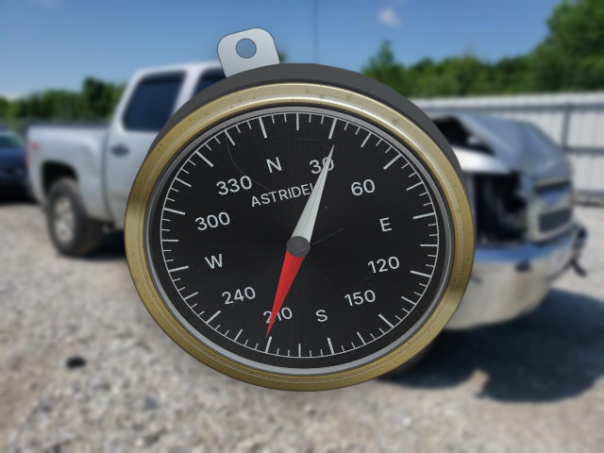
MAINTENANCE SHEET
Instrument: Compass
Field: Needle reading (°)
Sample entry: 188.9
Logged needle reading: 212.5
